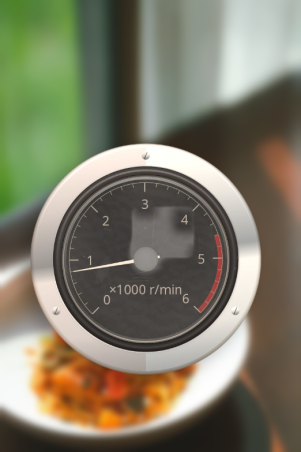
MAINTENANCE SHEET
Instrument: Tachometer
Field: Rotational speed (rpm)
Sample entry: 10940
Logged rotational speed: 800
